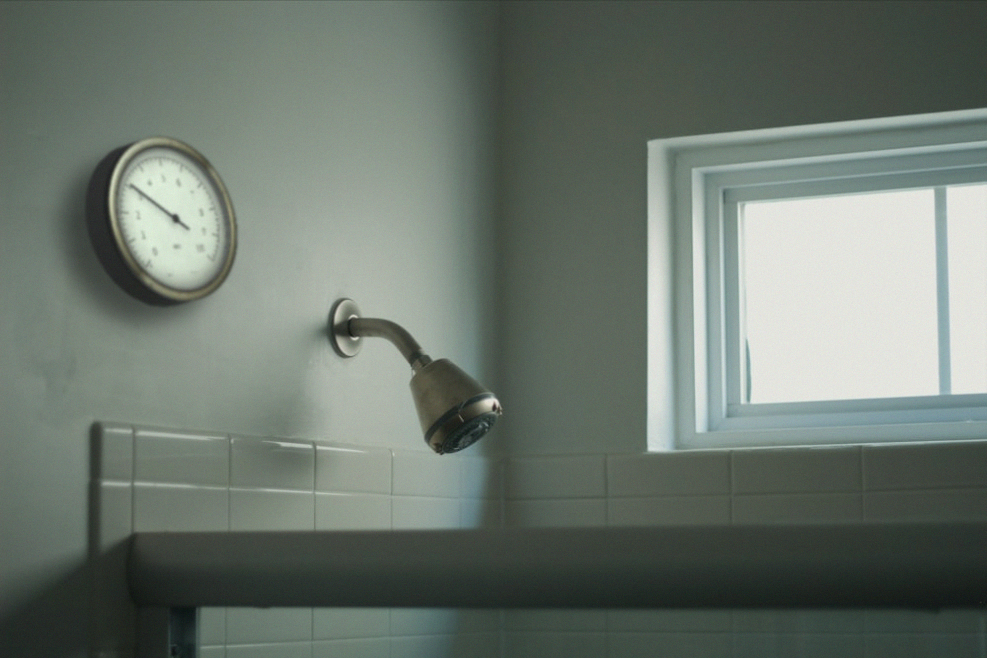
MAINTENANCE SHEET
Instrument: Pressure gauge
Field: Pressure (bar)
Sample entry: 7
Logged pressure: 3
